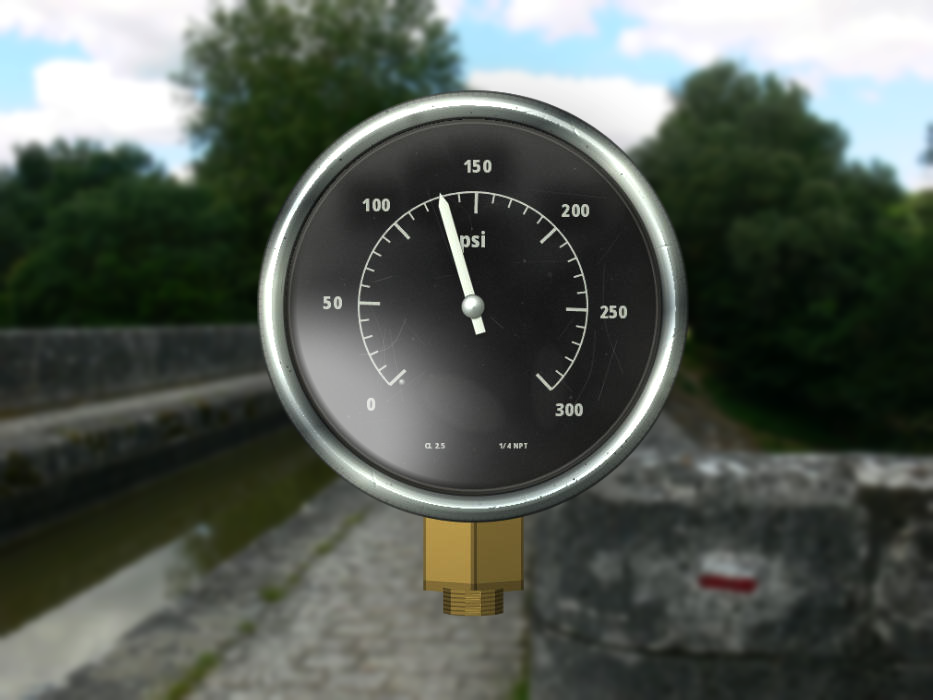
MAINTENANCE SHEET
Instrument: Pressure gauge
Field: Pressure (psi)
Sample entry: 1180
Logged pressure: 130
